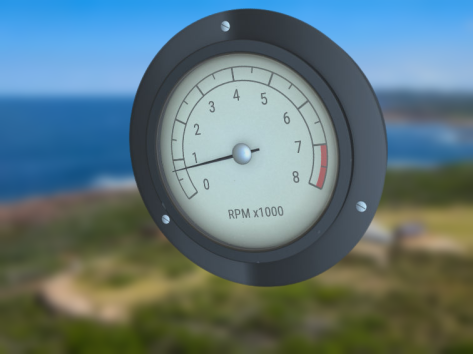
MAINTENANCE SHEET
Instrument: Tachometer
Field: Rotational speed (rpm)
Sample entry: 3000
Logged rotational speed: 750
